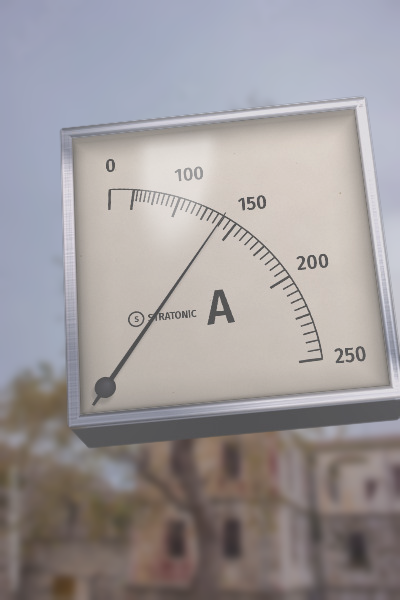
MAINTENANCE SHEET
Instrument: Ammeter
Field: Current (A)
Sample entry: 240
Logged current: 140
